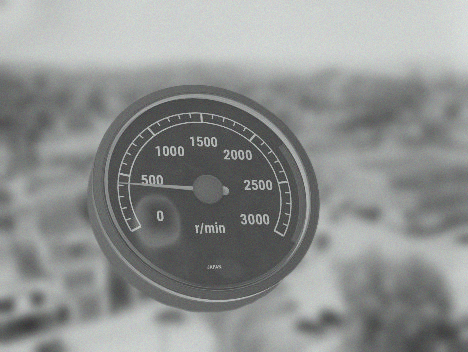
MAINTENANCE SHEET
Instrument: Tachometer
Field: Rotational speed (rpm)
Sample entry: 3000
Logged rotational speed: 400
